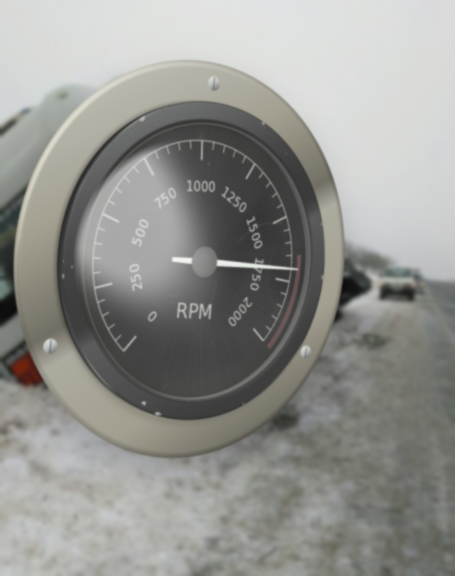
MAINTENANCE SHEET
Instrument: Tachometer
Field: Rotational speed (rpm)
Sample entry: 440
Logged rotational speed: 1700
